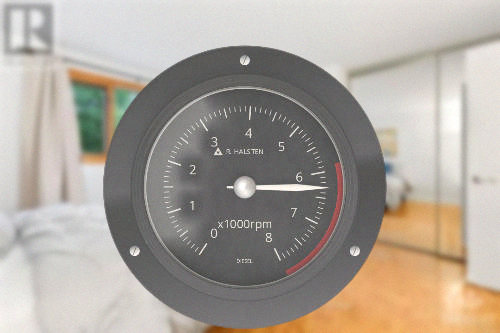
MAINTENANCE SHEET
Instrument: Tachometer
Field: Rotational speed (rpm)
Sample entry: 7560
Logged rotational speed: 6300
